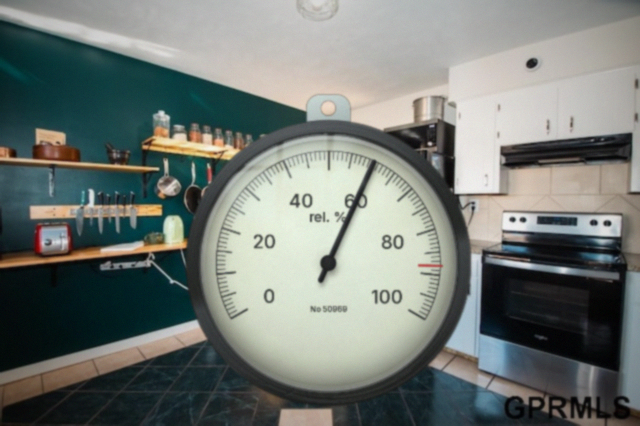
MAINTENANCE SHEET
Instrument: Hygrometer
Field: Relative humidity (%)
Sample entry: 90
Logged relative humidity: 60
